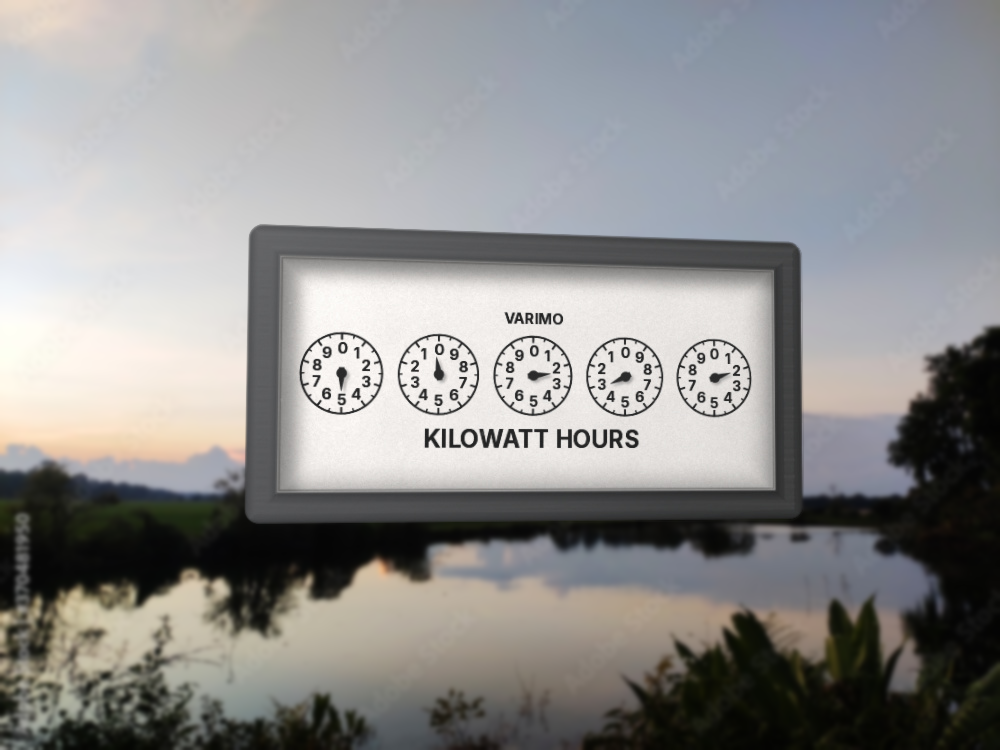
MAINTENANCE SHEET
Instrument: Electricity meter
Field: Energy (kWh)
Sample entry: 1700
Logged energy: 50232
